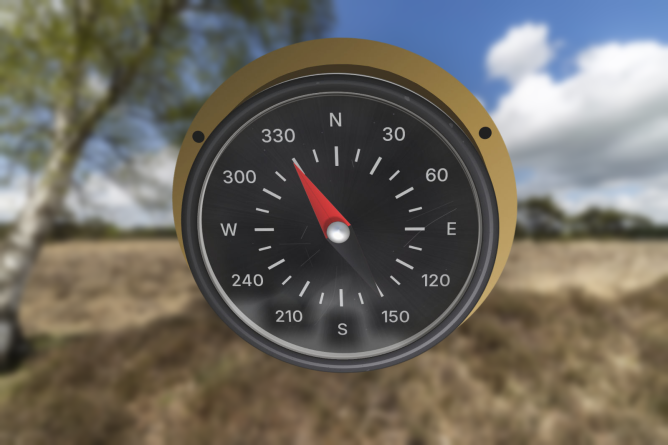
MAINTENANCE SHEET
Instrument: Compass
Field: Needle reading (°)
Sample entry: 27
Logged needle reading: 330
